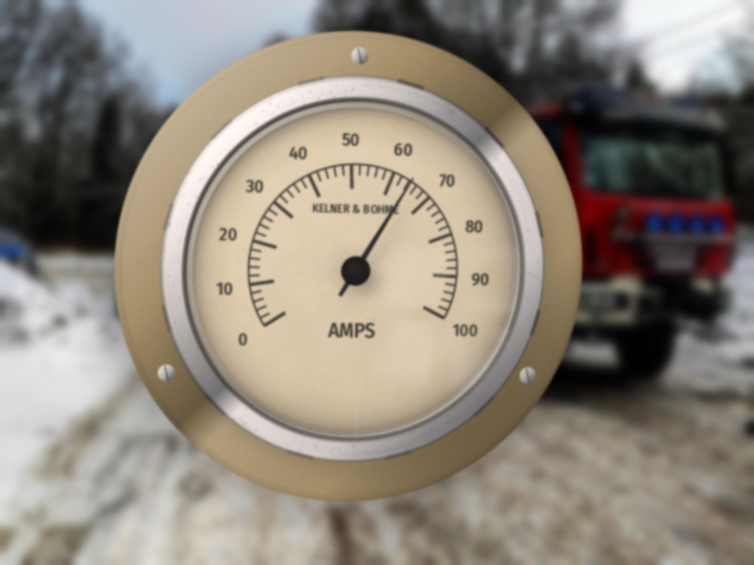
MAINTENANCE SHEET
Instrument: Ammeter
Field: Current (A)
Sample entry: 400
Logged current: 64
